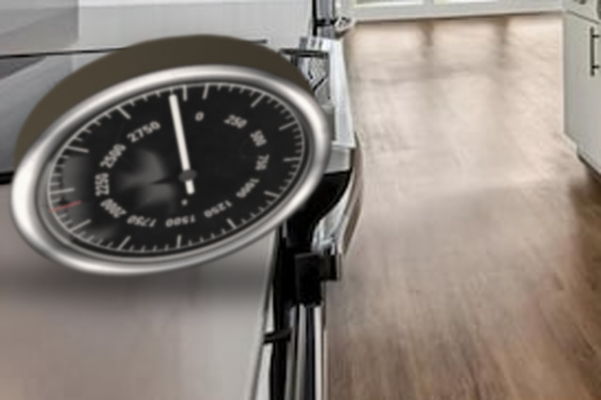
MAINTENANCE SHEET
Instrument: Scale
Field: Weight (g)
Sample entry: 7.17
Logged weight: 2950
